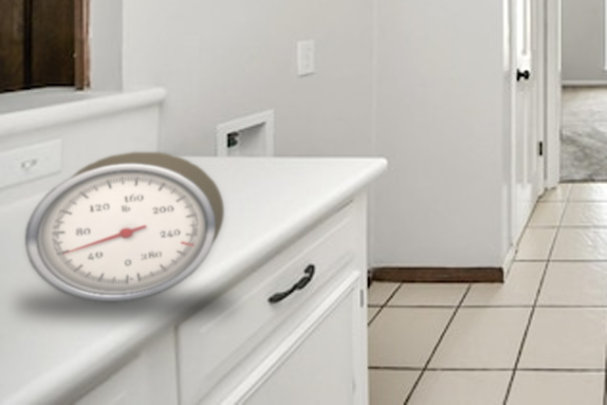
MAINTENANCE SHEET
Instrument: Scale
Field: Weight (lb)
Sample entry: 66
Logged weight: 60
